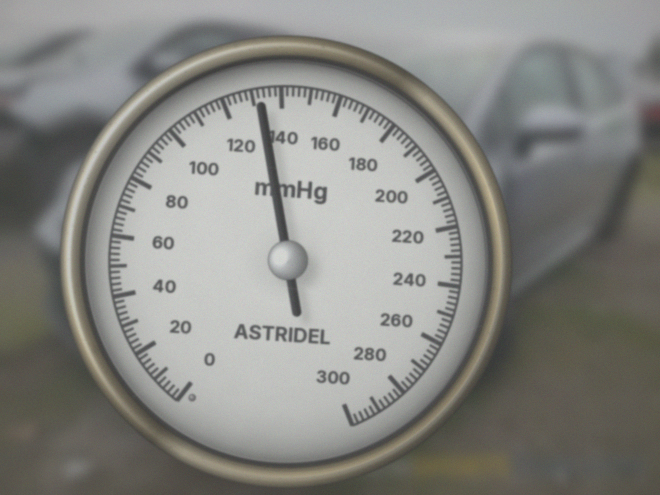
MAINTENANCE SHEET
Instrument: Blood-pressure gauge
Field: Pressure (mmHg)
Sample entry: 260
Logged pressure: 132
